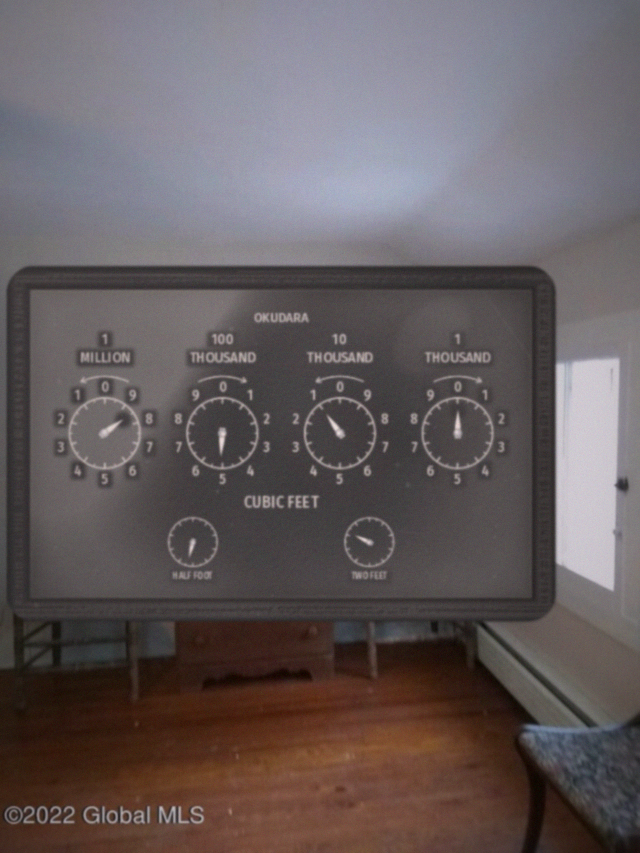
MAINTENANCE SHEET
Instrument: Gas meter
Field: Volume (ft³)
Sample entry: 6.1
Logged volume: 851000
